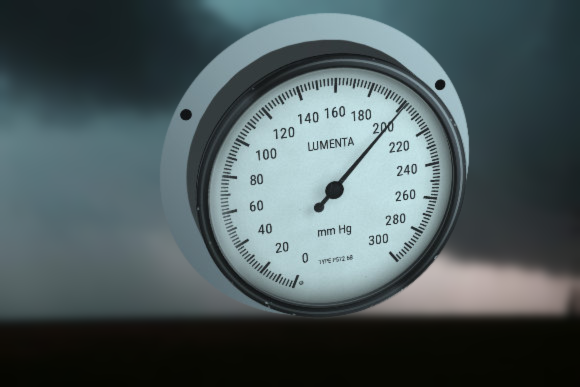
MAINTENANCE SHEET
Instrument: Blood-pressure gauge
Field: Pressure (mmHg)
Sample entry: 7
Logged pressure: 200
